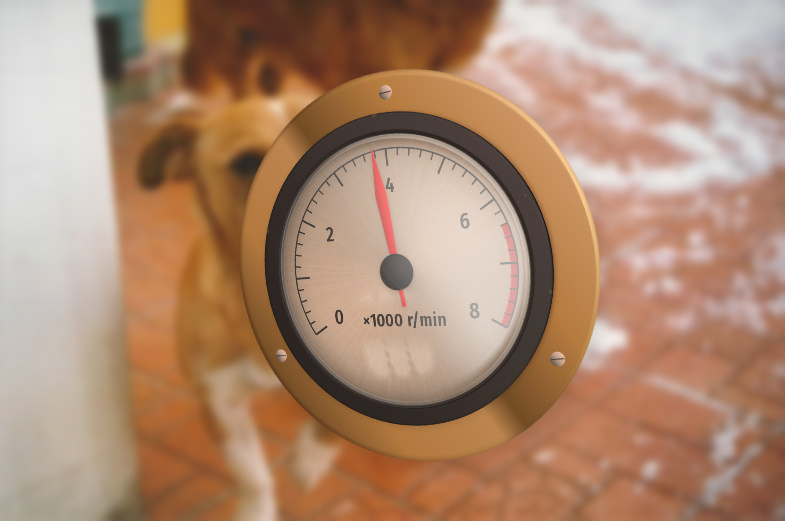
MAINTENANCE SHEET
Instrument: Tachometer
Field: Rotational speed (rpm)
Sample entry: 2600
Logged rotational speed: 3800
